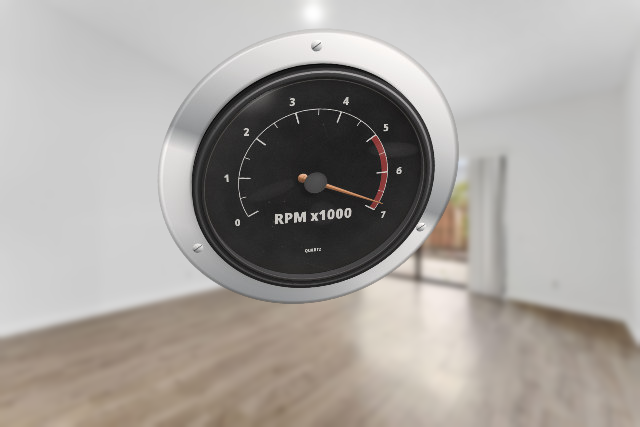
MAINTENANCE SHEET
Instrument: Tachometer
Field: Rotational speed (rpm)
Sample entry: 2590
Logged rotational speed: 6750
